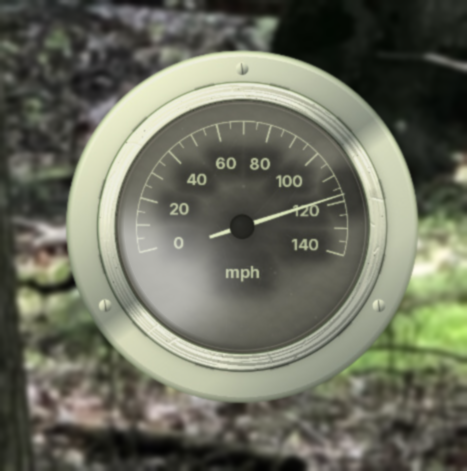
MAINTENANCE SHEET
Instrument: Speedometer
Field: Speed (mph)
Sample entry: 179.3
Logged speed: 117.5
